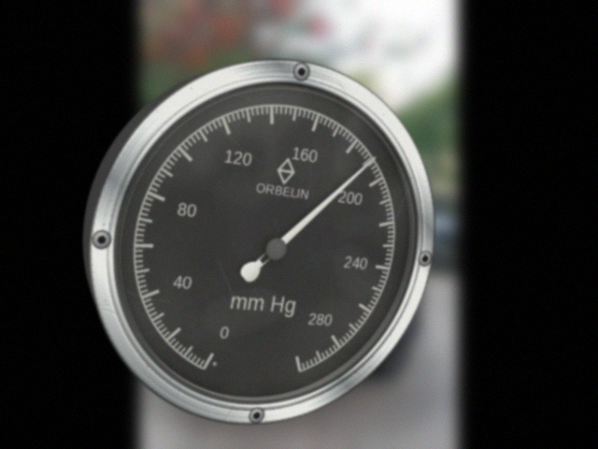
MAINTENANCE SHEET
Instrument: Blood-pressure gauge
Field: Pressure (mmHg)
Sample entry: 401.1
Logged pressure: 190
